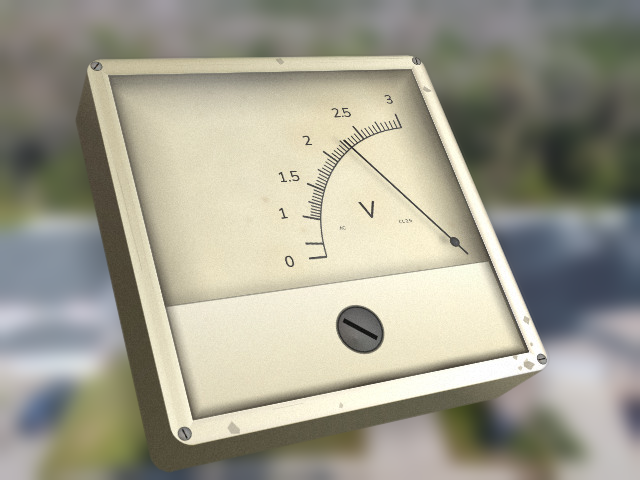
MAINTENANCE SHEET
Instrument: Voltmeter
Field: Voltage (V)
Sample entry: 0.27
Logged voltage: 2.25
